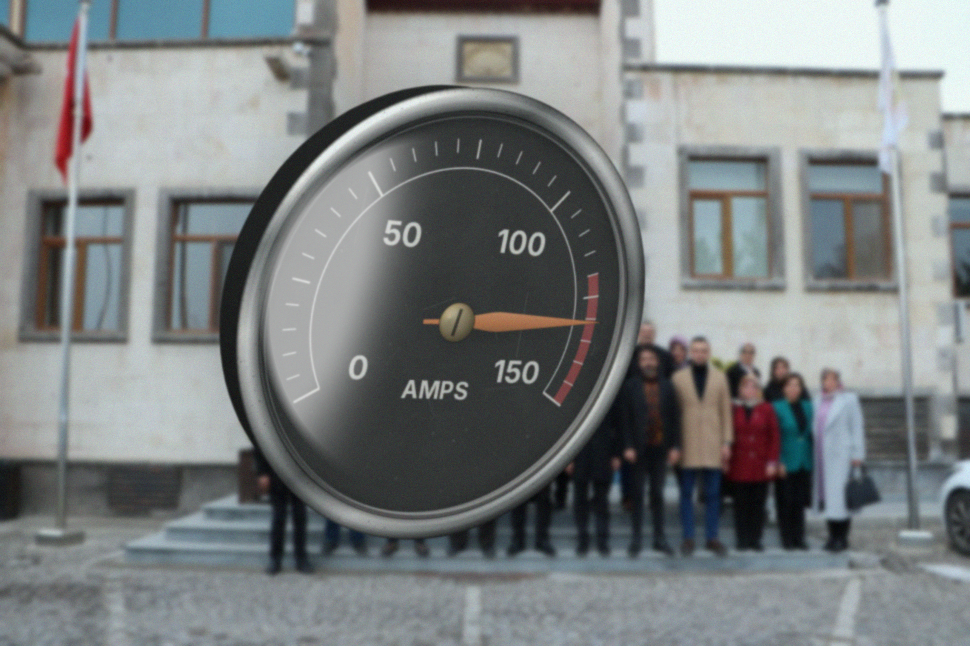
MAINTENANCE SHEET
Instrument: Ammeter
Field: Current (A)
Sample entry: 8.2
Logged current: 130
